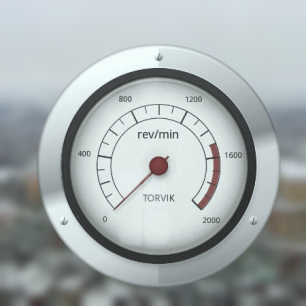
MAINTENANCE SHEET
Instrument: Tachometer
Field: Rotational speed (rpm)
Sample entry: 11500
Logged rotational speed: 0
